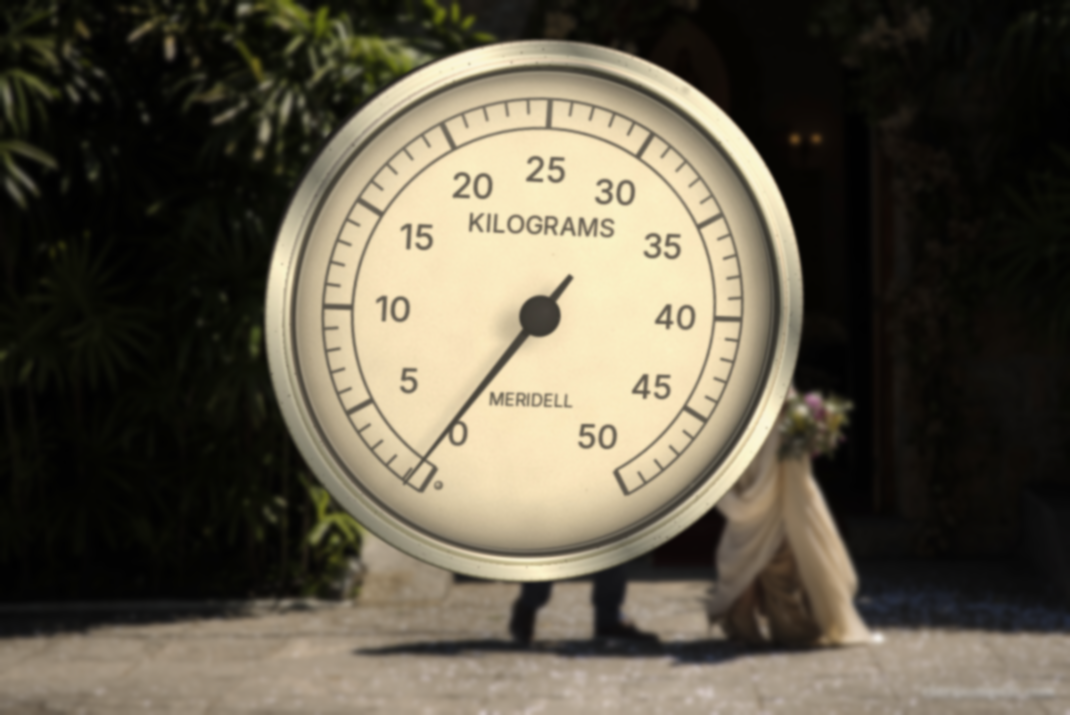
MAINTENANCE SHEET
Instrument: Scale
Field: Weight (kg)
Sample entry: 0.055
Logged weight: 1
